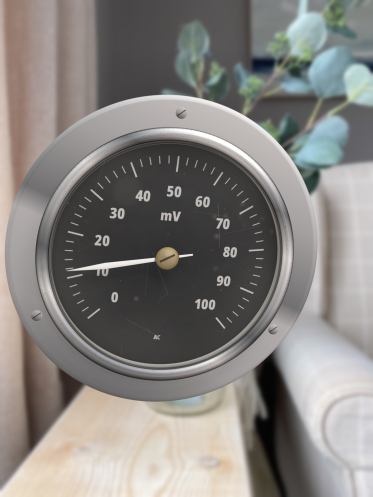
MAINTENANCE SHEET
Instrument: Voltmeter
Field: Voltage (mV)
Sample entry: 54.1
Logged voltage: 12
